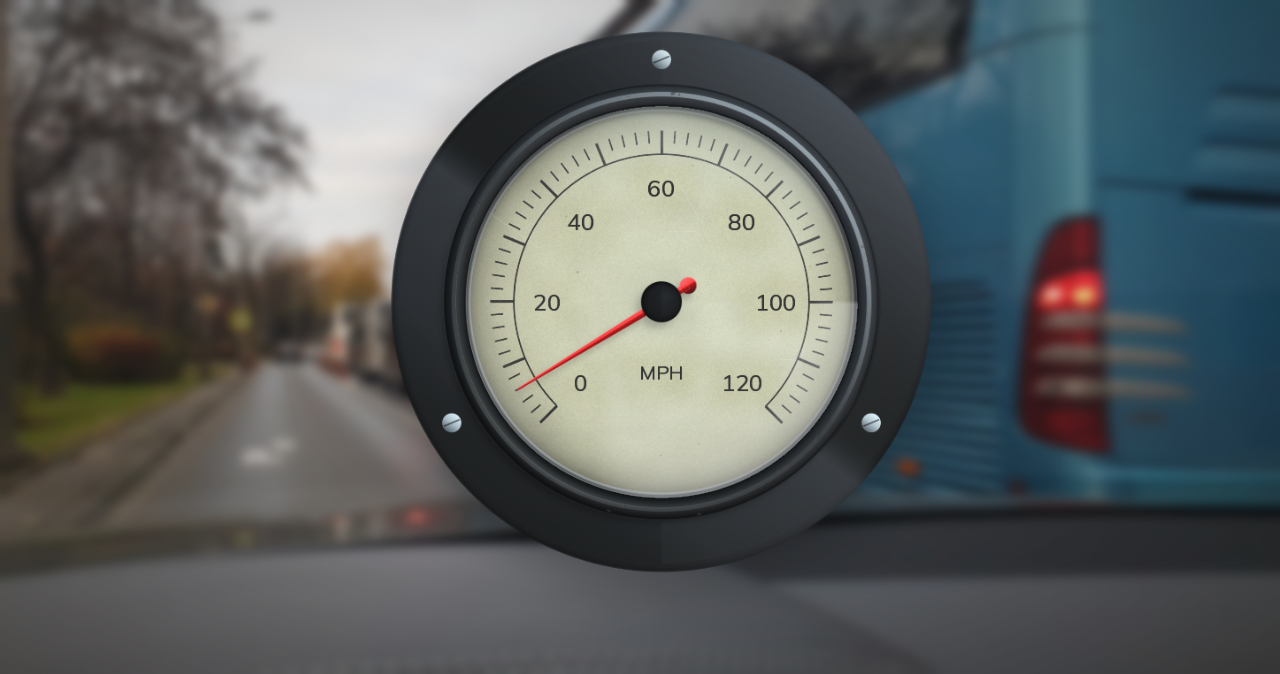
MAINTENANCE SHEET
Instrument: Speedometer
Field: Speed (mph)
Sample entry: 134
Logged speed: 6
